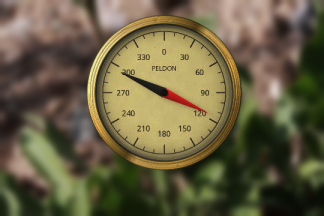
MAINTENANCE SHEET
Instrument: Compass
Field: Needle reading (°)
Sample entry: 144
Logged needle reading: 115
